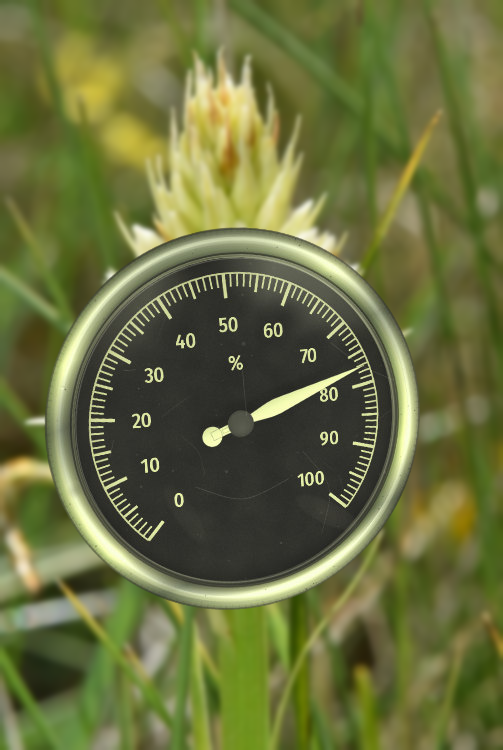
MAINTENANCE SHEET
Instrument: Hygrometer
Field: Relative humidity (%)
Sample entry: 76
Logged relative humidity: 77
